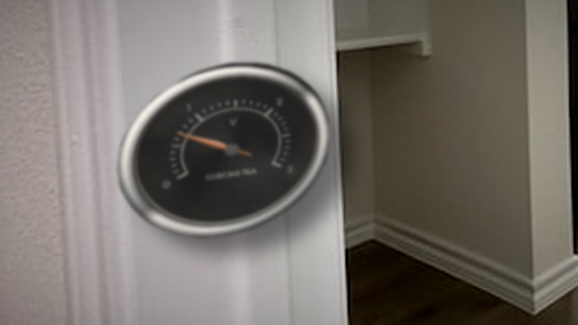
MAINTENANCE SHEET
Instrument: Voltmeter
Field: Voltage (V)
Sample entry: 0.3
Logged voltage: 0.7
